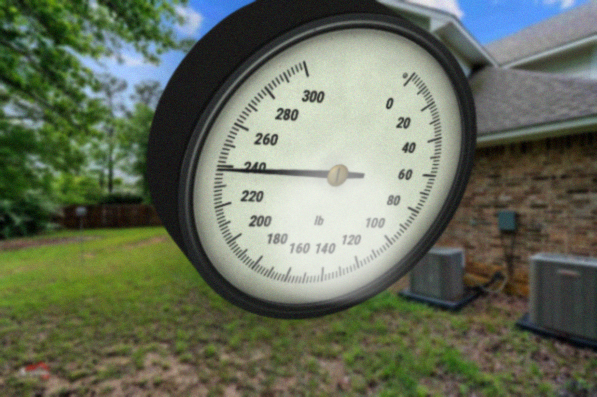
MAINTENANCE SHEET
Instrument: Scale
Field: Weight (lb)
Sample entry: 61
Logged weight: 240
